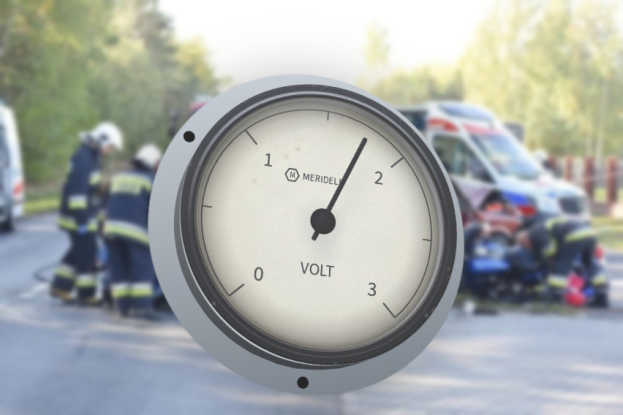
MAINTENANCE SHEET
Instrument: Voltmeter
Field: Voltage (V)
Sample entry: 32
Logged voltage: 1.75
